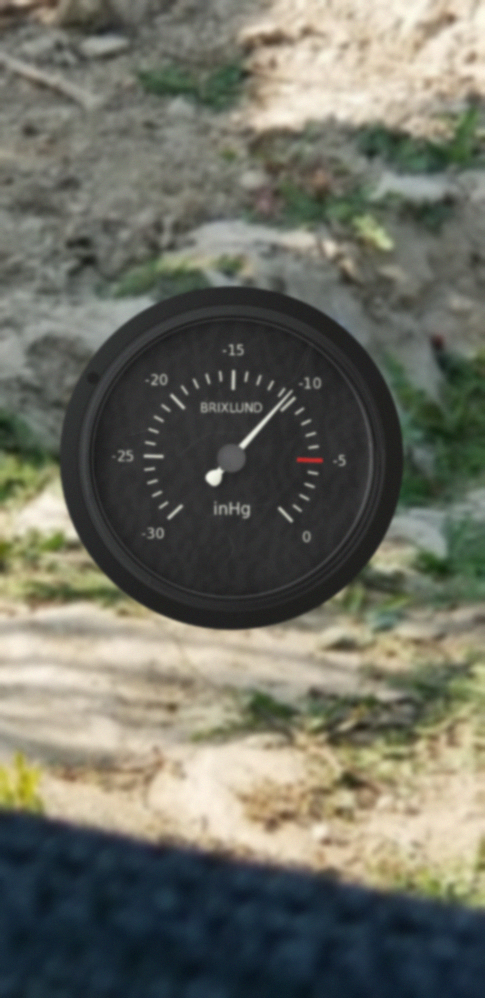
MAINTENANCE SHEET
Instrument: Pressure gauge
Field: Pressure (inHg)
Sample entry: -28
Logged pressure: -10.5
